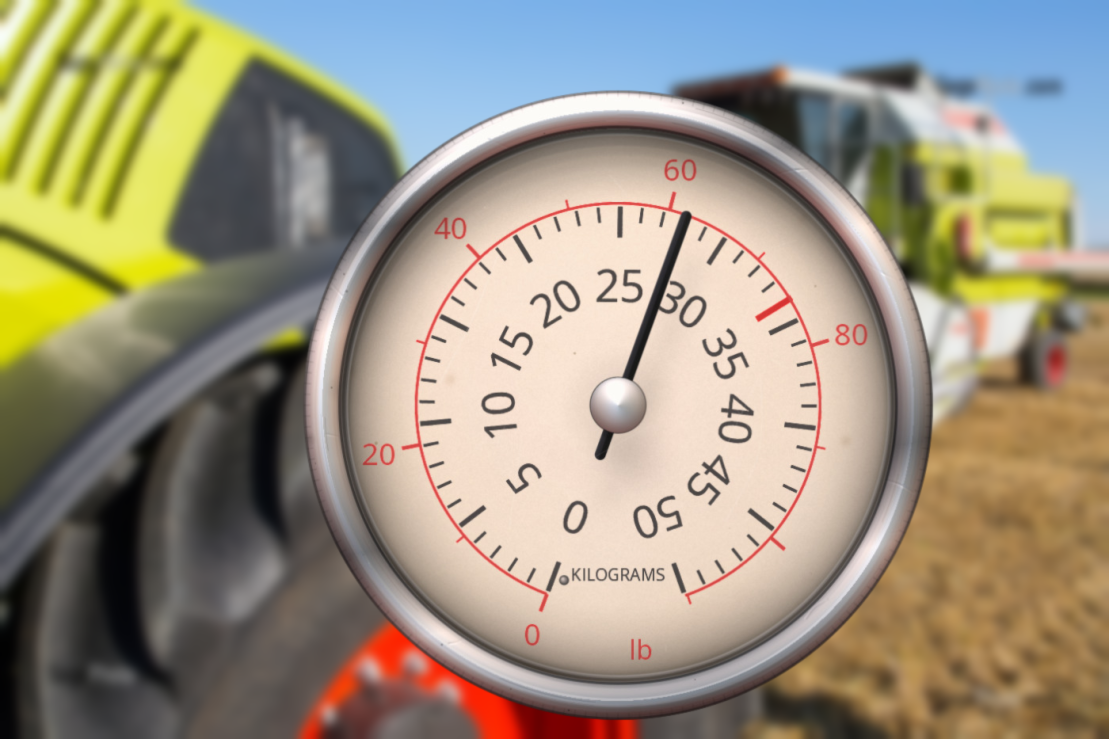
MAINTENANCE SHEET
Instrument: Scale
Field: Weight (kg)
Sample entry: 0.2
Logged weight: 28
